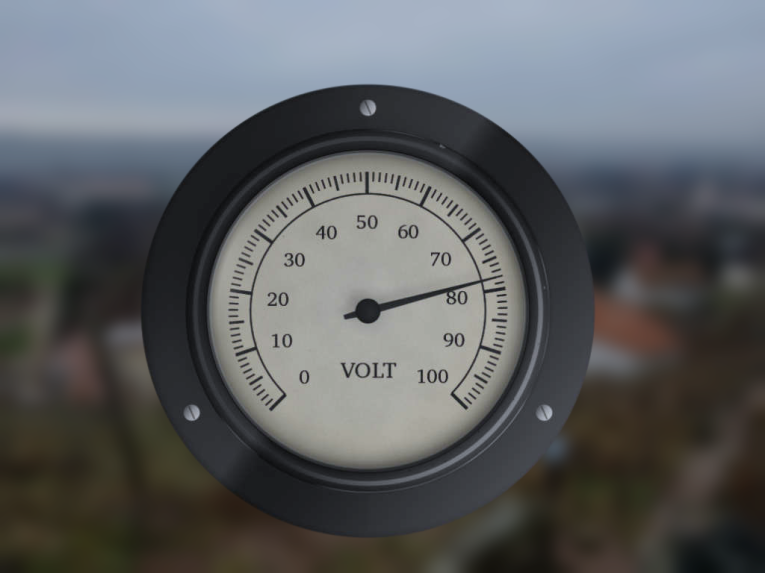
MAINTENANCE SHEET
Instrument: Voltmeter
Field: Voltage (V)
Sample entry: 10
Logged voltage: 78
